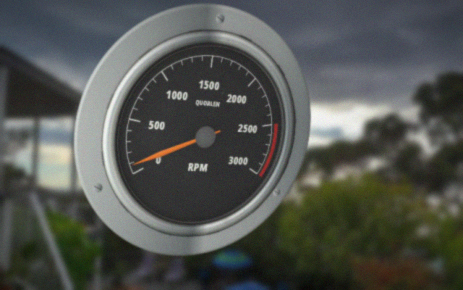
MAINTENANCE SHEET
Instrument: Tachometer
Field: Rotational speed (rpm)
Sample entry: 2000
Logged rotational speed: 100
